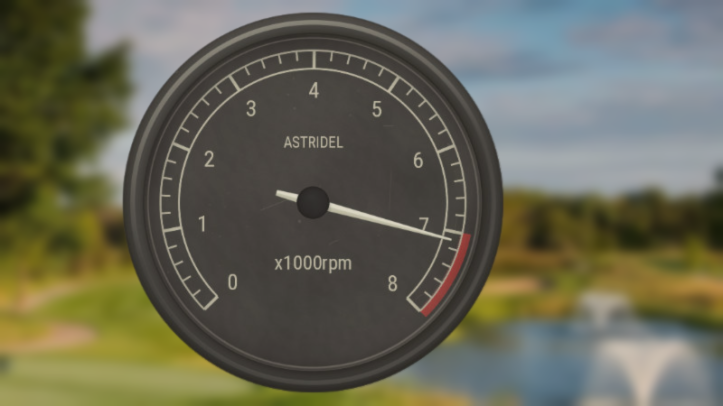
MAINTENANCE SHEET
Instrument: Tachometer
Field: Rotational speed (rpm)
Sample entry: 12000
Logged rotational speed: 7100
